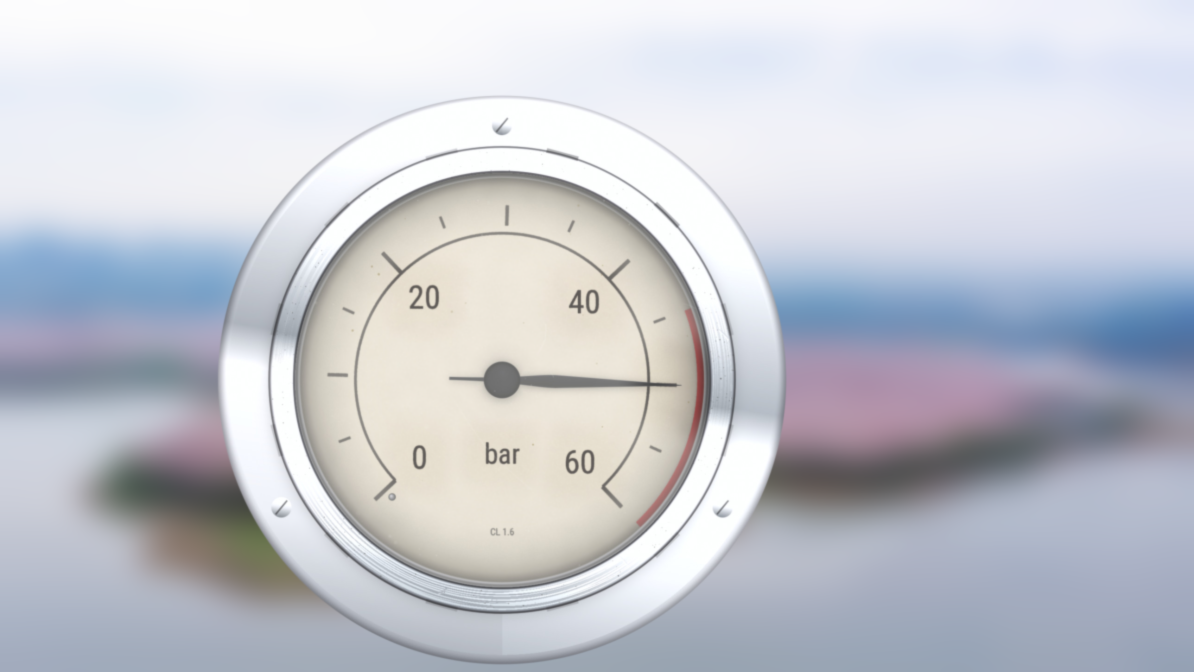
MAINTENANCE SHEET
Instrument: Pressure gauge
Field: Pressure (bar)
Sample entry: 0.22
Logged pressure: 50
